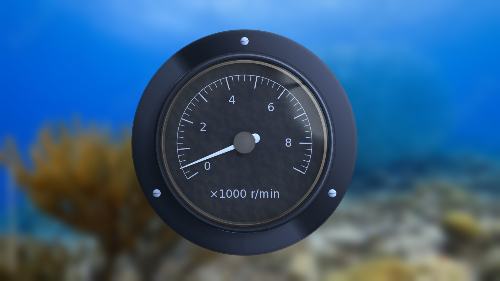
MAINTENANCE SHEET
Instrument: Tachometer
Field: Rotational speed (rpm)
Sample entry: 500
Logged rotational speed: 400
